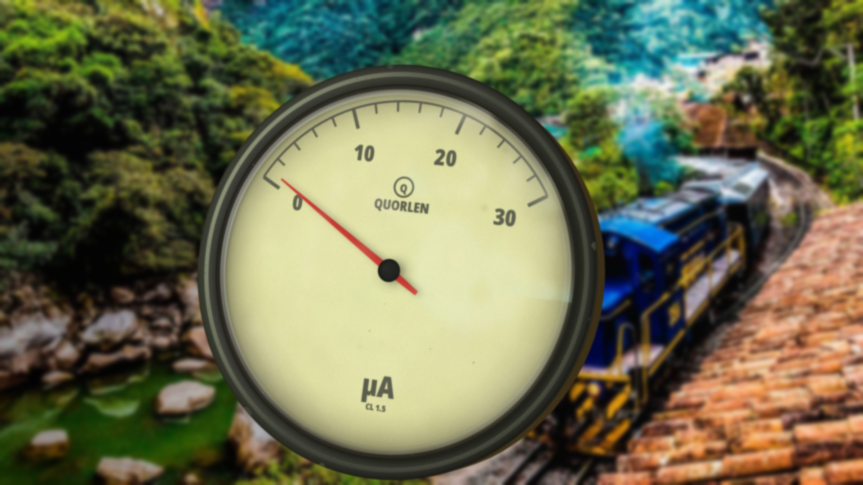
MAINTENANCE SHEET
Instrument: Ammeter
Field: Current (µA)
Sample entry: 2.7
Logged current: 1
